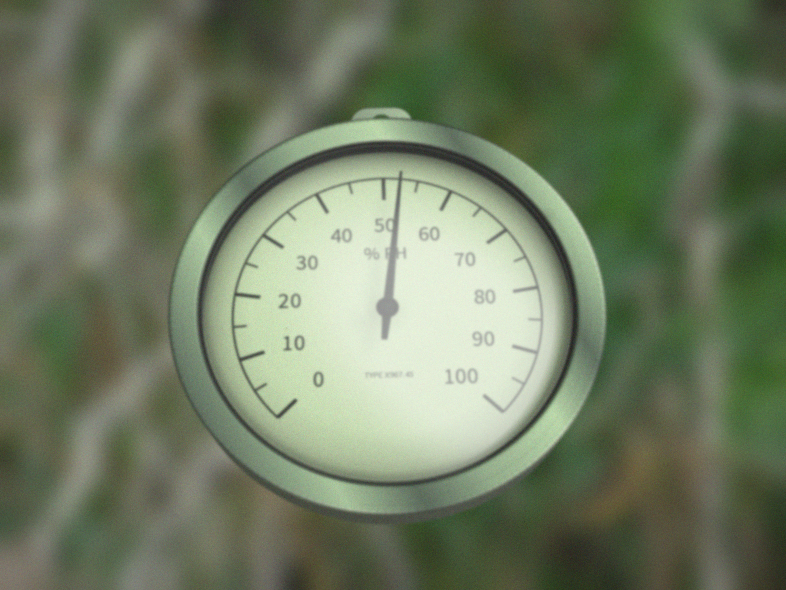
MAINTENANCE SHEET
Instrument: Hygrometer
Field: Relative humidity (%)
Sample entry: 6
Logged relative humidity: 52.5
